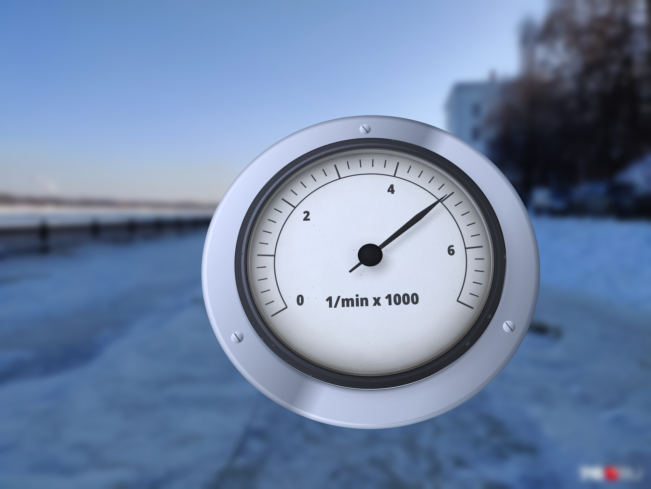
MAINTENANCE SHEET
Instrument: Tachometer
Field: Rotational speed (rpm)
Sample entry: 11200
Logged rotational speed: 5000
